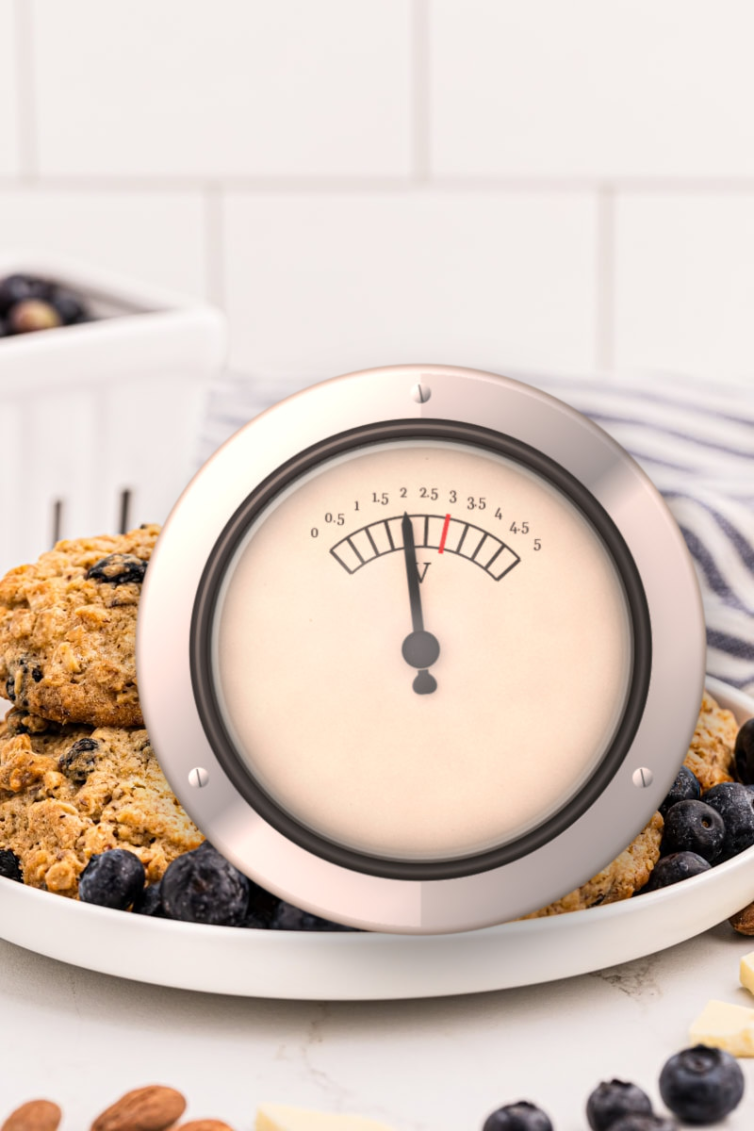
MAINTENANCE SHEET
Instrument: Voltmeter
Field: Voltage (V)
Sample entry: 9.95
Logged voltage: 2
